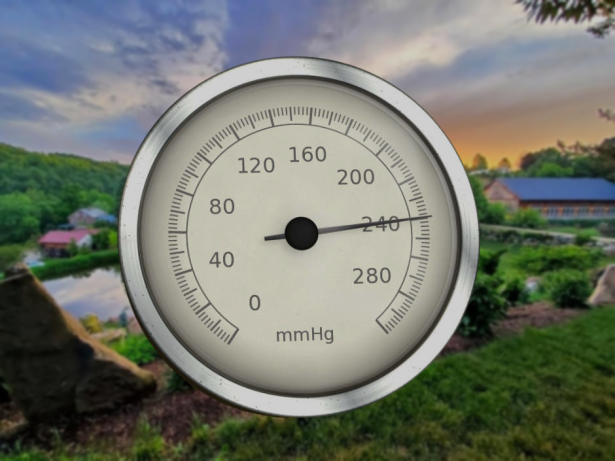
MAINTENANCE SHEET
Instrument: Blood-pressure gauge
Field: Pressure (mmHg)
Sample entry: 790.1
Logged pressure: 240
